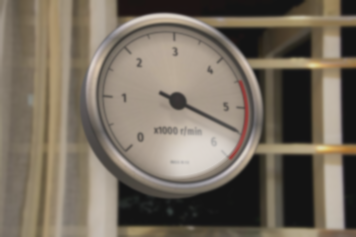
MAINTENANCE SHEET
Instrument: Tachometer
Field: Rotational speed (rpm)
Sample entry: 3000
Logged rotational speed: 5500
